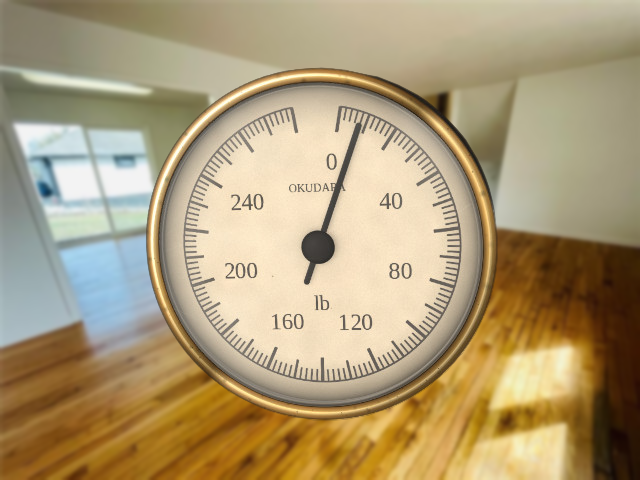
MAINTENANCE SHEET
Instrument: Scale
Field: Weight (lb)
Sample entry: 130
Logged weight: 8
